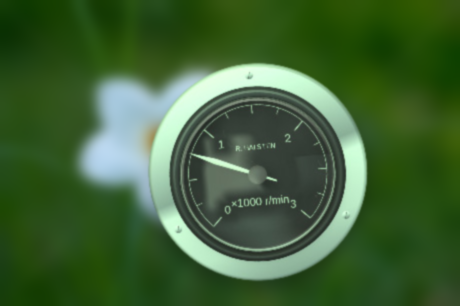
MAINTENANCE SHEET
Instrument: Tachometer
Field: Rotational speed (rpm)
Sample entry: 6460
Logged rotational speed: 750
